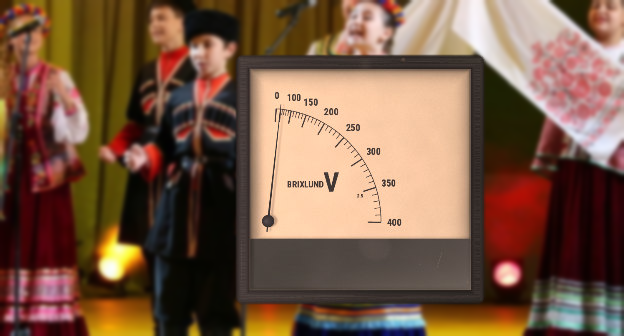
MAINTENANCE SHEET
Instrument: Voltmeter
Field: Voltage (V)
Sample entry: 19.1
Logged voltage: 50
